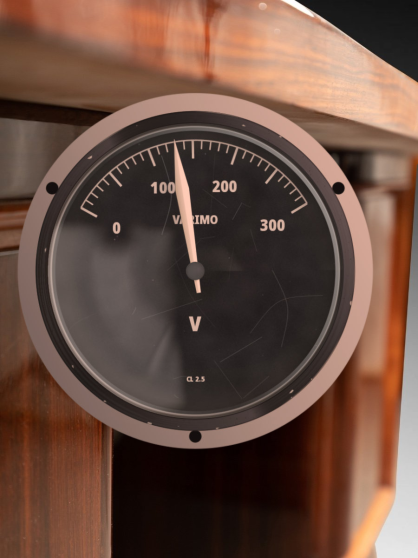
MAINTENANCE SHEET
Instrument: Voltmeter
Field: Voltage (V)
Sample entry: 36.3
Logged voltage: 130
